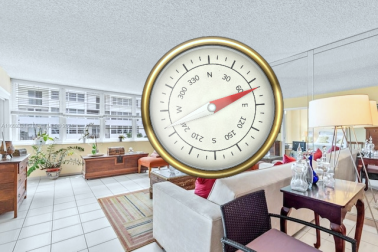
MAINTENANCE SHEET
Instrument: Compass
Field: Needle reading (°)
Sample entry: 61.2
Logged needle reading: 70
